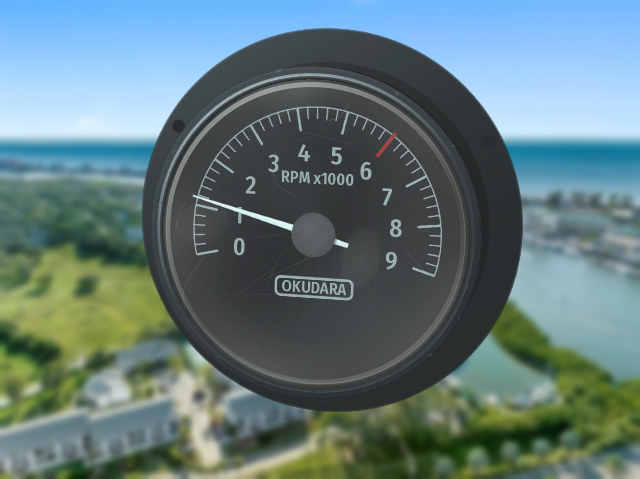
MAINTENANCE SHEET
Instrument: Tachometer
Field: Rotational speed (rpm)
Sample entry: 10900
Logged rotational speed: 1200
